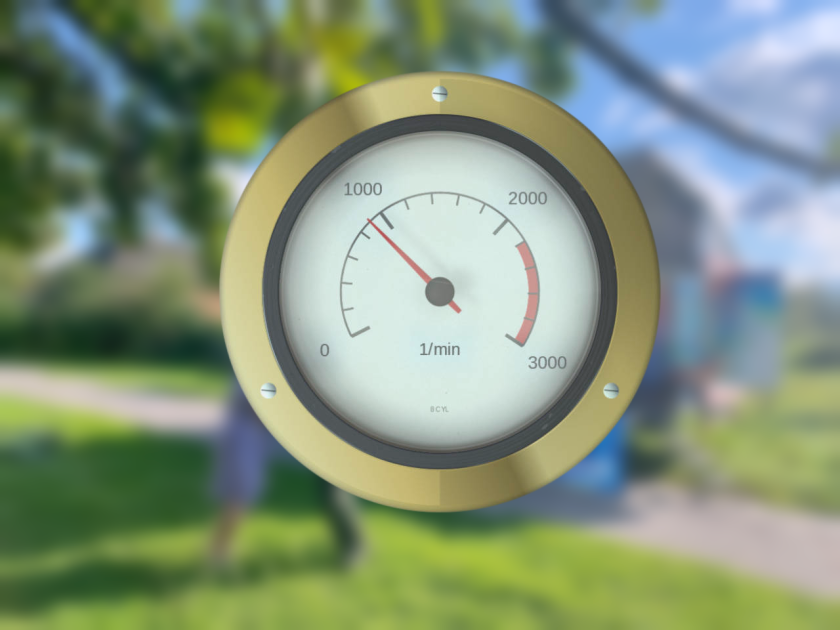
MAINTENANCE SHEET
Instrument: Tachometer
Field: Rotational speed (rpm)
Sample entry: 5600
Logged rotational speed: 900
